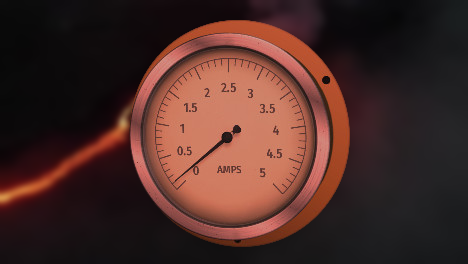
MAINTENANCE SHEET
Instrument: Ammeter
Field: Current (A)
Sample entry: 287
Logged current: 0.1
